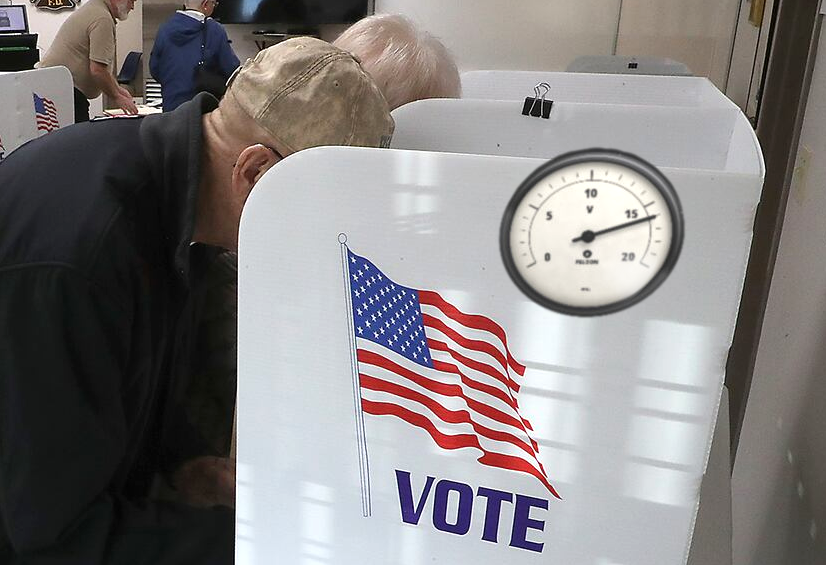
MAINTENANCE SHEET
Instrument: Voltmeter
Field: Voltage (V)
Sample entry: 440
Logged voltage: 16
